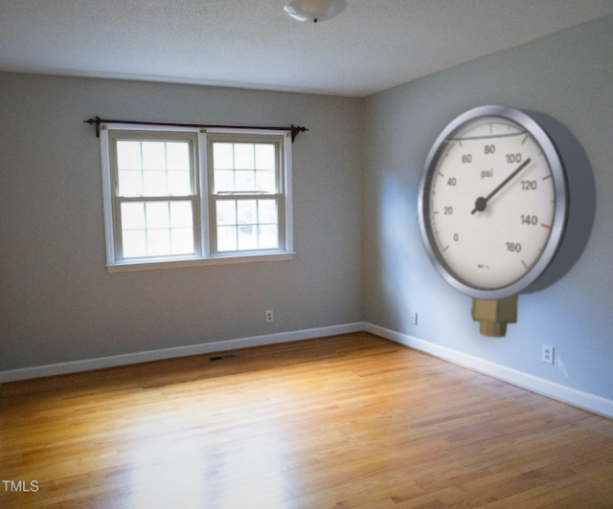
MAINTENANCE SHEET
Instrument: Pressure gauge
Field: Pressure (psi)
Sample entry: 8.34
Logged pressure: 110
